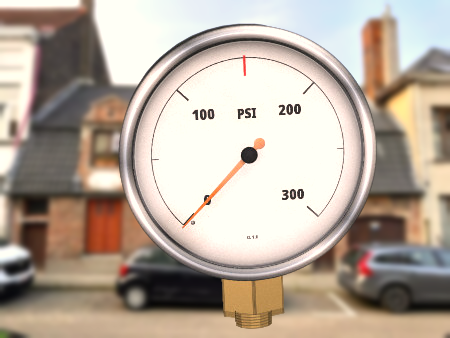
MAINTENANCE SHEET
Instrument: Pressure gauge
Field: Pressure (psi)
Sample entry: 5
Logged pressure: 0
